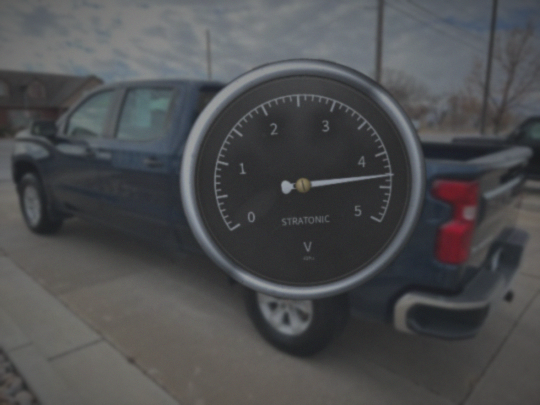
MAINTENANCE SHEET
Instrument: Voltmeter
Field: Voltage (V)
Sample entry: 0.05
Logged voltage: 4.3
